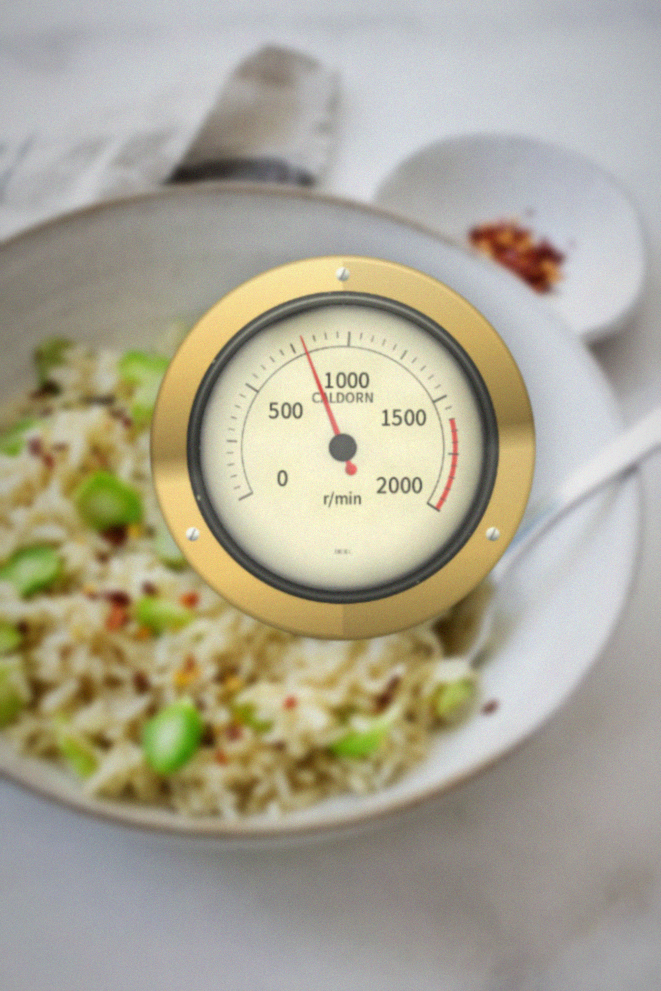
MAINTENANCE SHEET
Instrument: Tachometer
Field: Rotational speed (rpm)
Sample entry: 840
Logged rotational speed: 800
